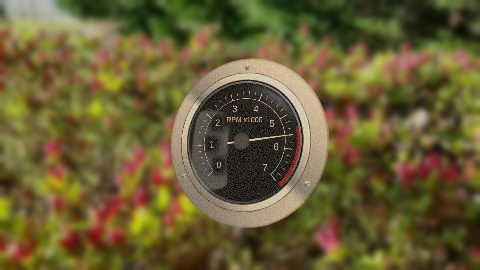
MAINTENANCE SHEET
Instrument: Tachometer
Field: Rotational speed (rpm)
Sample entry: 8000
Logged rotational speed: 5600
